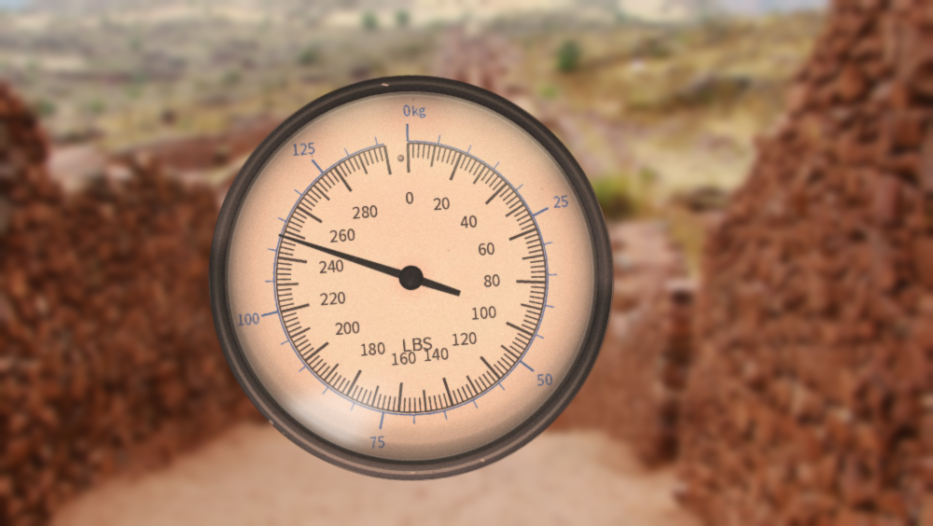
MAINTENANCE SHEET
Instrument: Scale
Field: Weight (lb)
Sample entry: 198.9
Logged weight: 248
